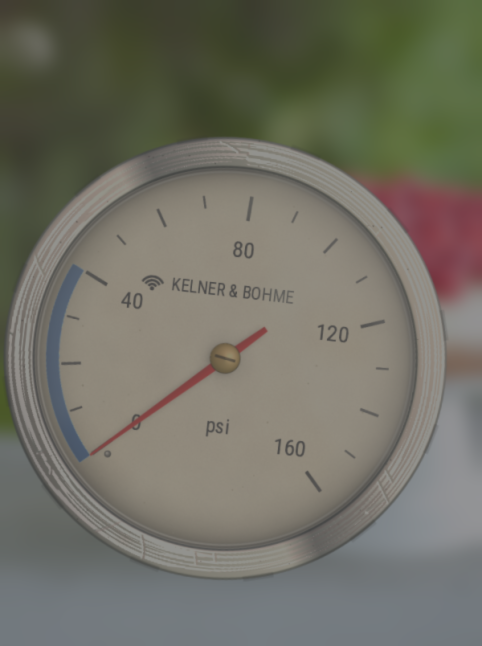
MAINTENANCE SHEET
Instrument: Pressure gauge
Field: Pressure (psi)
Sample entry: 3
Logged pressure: 0
